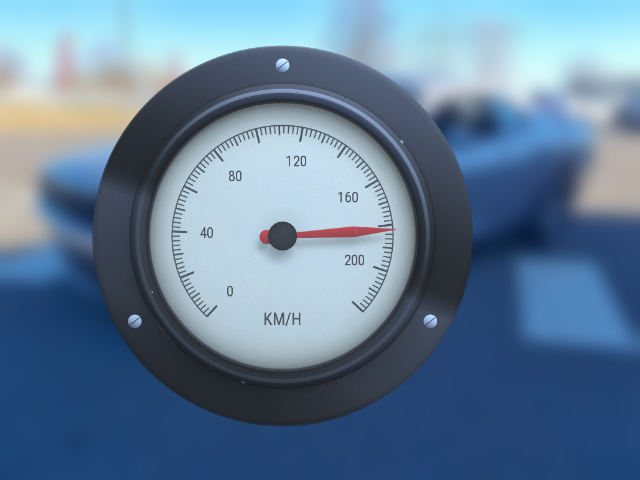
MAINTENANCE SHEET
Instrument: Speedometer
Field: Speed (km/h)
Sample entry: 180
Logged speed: 182
